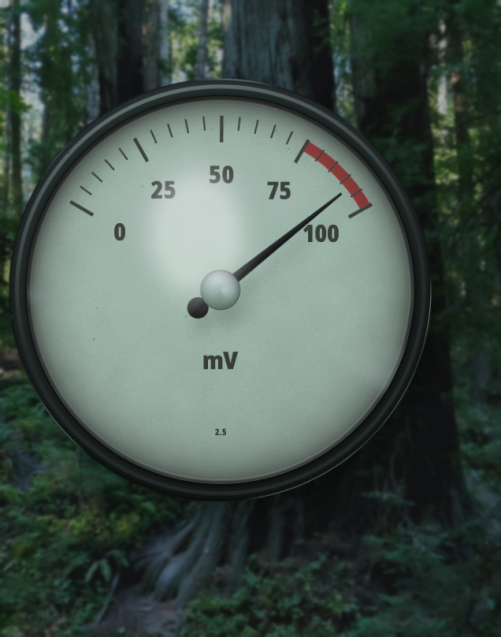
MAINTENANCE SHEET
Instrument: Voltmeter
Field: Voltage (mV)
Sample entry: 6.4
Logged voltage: 92.5
